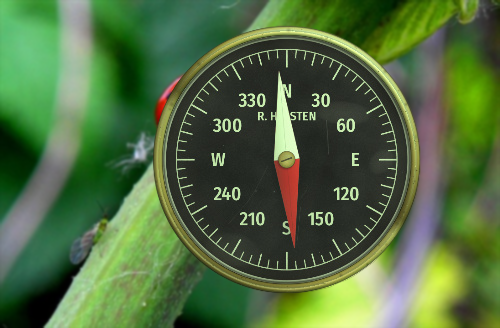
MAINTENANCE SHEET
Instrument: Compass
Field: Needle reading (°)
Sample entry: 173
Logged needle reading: 175
